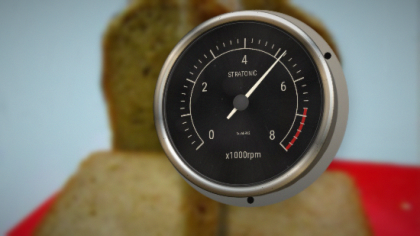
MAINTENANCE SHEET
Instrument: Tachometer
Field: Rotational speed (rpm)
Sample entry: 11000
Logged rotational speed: 5200
